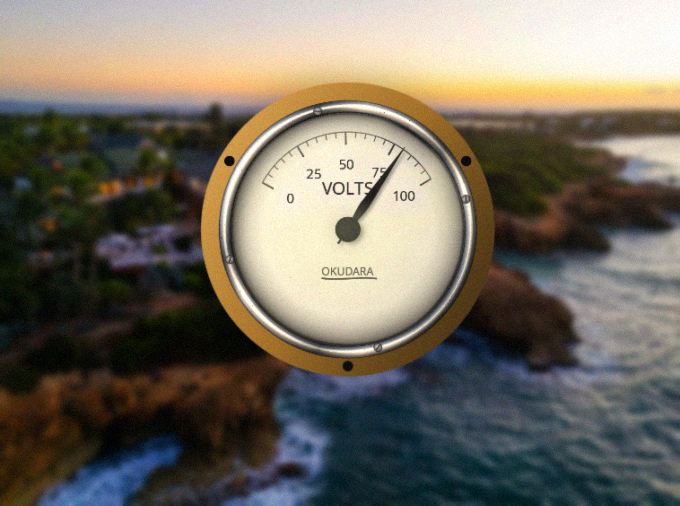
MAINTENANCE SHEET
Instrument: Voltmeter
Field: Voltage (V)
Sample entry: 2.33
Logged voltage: 80
